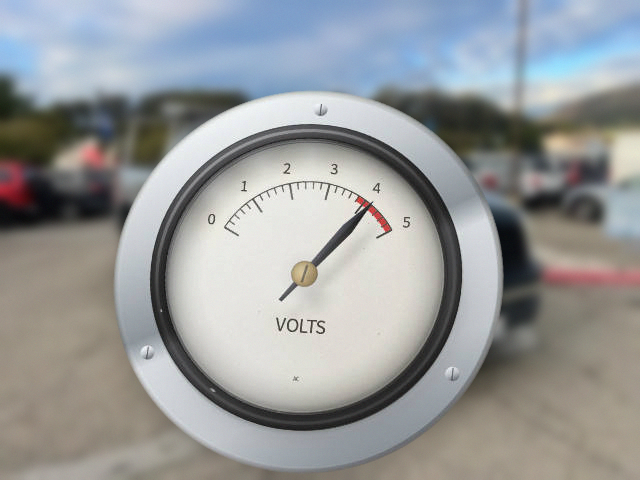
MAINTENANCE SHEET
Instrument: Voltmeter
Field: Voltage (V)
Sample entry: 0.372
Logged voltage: 4.2
